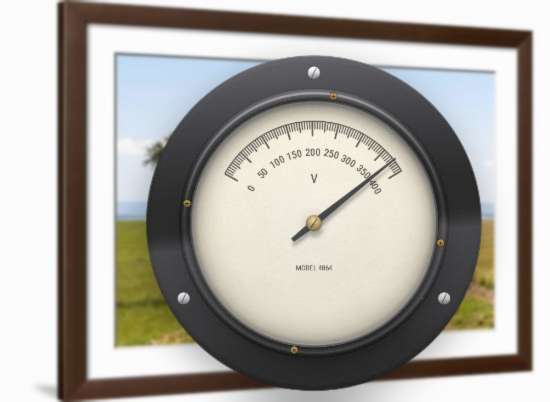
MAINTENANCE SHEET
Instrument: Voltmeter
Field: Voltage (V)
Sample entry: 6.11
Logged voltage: 375
